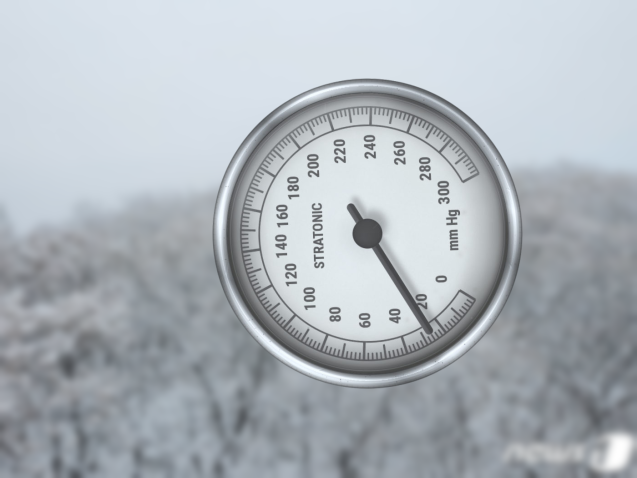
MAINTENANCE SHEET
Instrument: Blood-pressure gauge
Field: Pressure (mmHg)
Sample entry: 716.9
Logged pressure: 26
